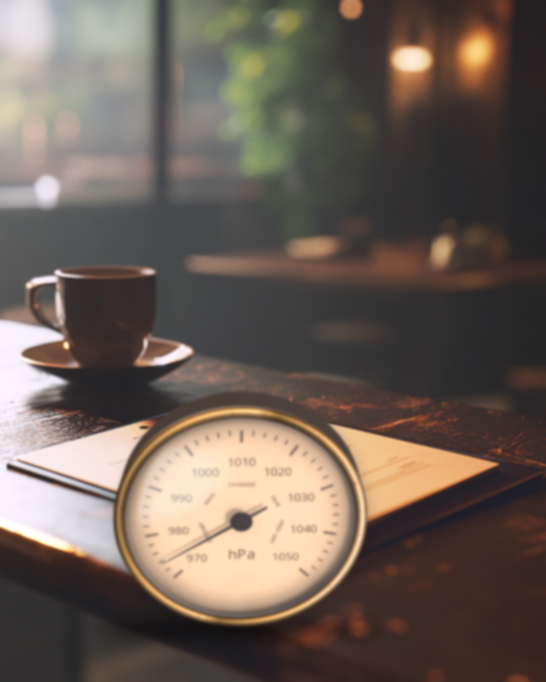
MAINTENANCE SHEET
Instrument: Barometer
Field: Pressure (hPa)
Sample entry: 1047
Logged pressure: 974
